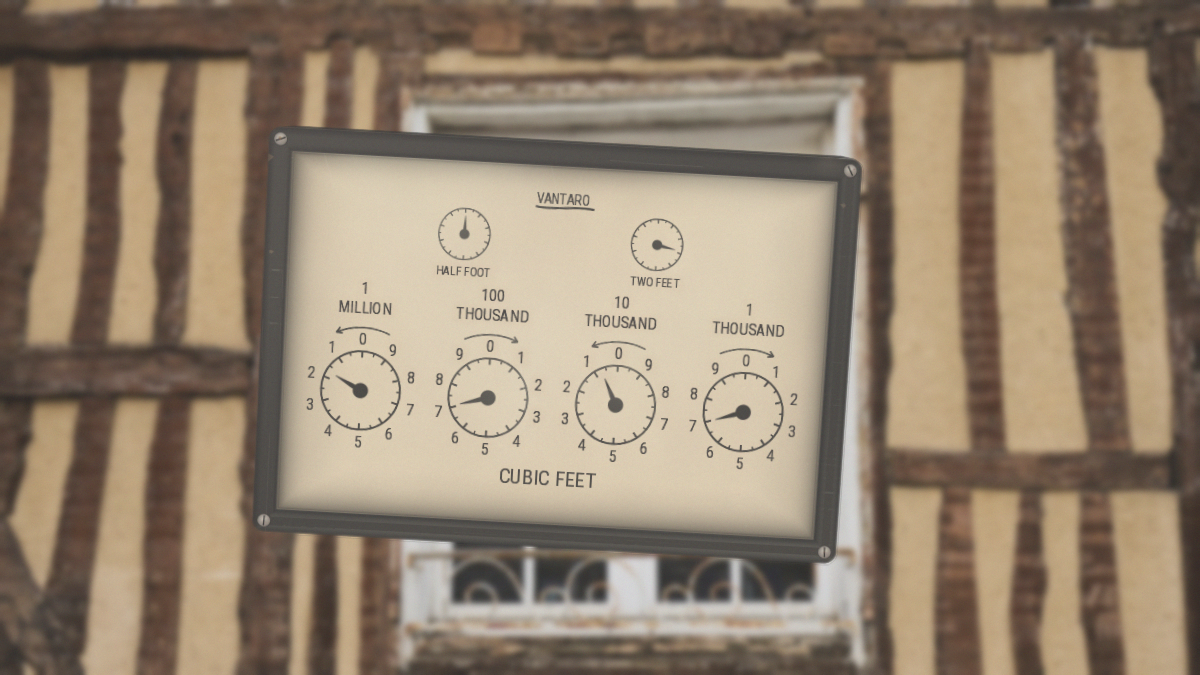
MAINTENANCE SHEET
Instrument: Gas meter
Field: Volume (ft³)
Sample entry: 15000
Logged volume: 170700
